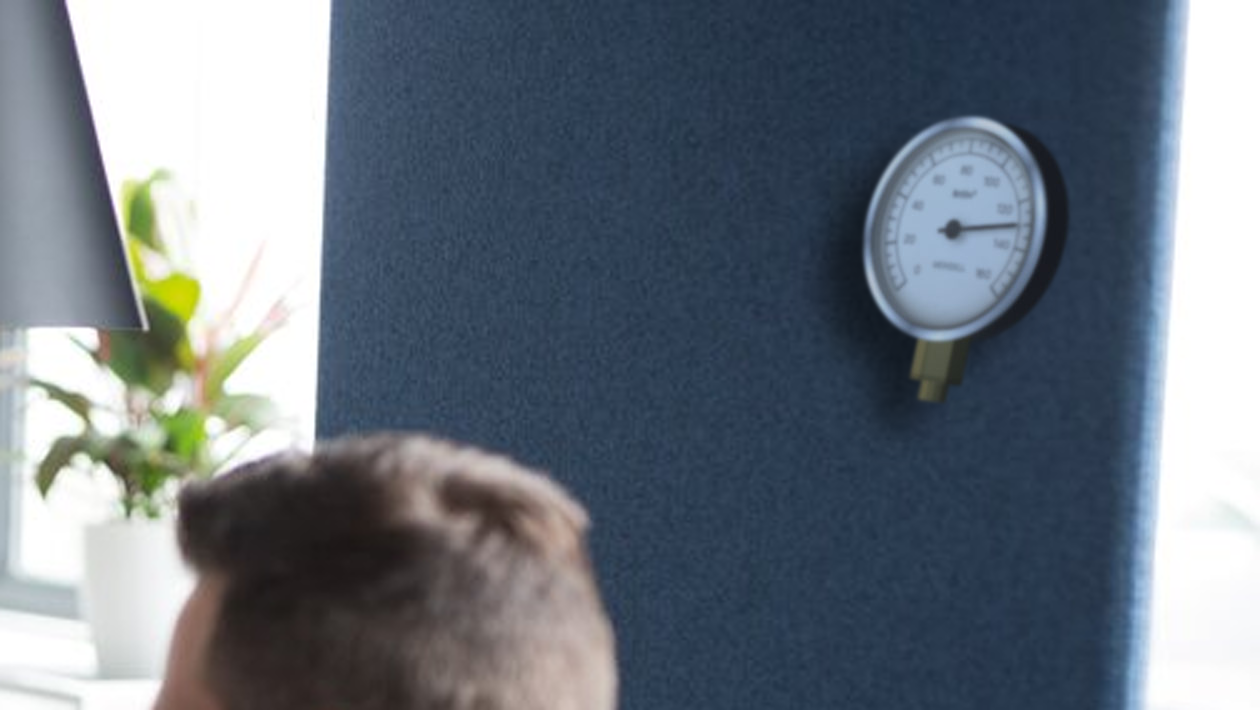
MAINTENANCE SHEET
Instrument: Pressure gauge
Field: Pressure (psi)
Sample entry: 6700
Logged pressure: 130
